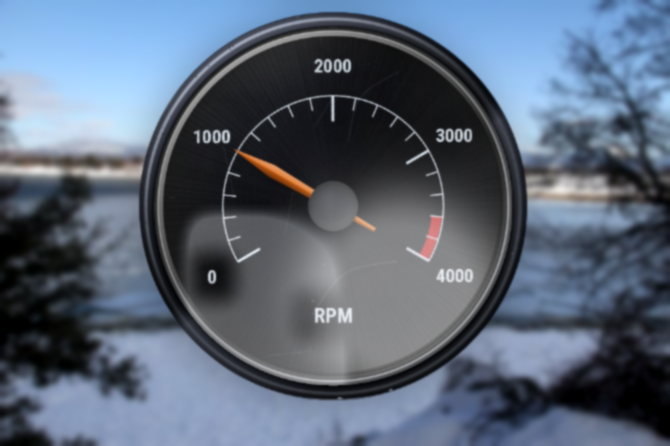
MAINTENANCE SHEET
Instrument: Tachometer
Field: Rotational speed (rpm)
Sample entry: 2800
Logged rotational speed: 1000
